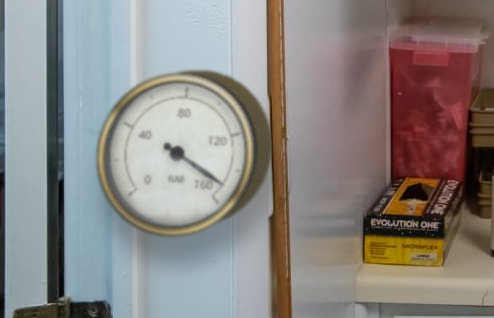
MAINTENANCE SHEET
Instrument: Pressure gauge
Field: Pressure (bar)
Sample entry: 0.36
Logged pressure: 150
